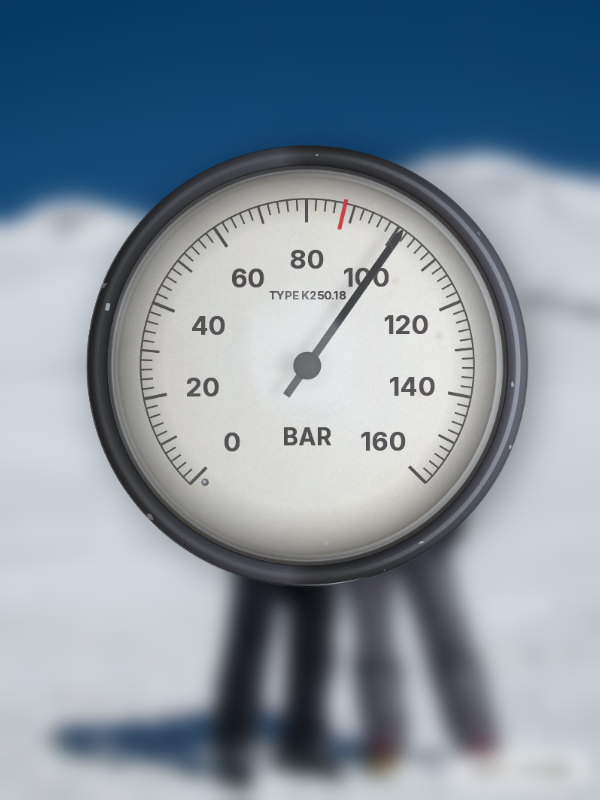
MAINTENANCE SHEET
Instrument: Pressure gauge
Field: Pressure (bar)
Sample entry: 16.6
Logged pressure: 101
